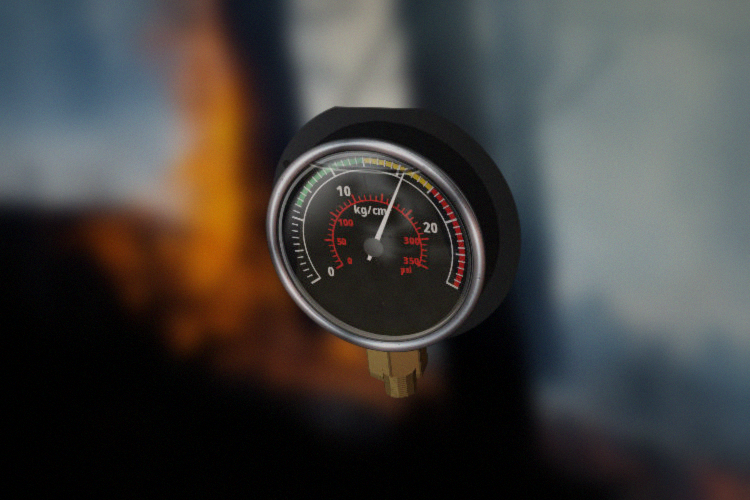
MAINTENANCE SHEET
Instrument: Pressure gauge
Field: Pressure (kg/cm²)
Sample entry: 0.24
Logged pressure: 15.5
